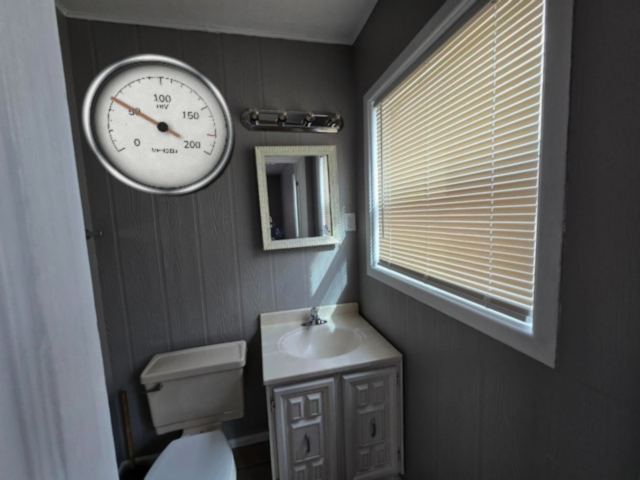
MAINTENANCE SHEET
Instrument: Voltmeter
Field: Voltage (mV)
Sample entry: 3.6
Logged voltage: 50
